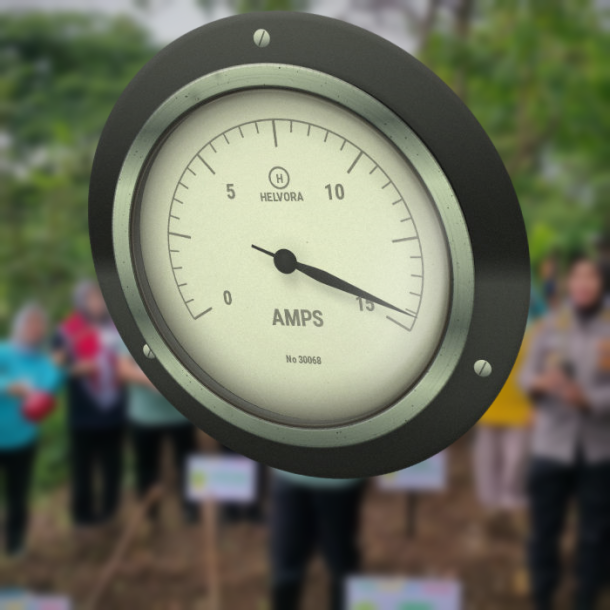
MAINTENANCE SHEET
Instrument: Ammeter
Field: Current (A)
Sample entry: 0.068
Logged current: 14.5
